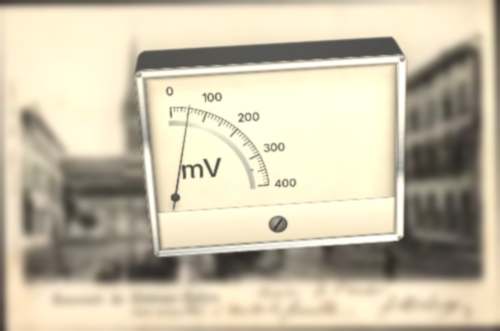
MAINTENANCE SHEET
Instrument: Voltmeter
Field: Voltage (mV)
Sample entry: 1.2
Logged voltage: 50
